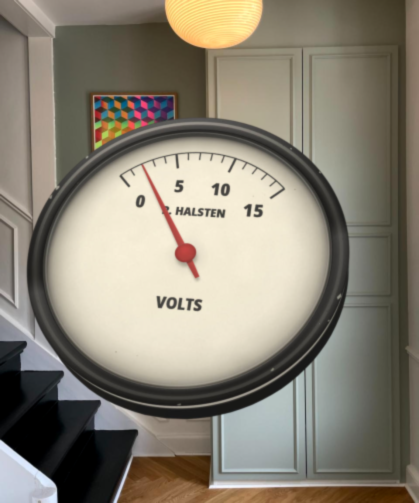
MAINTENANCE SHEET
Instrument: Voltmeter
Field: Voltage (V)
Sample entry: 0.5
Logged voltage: 2
